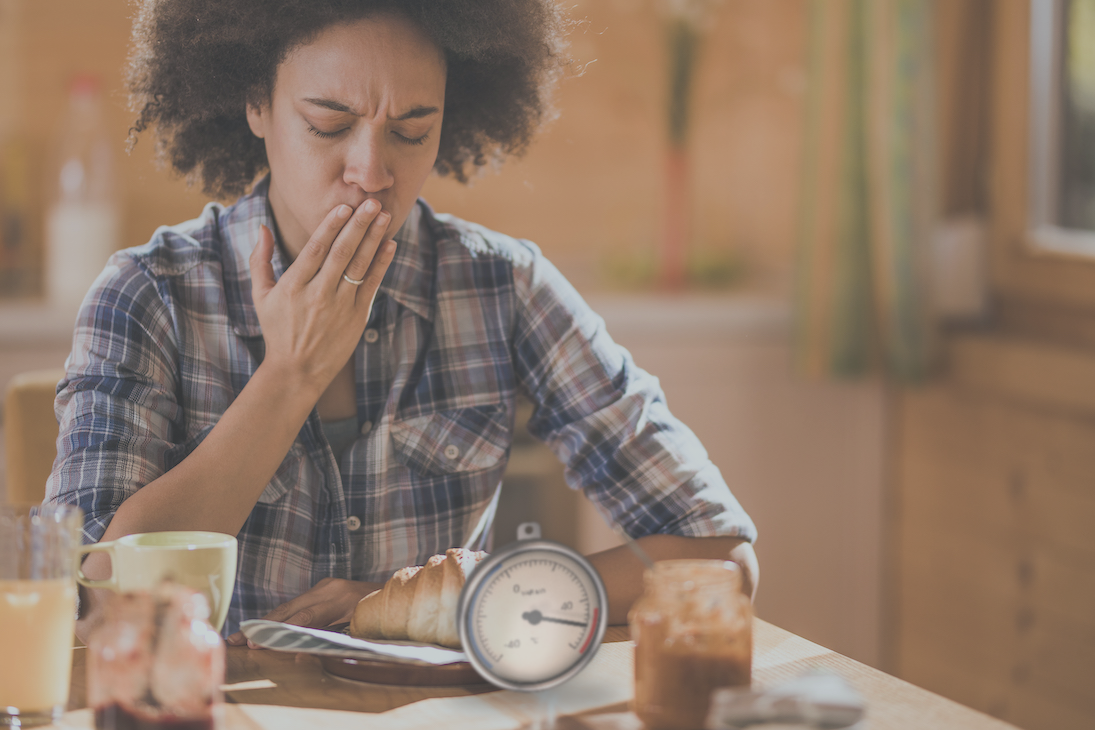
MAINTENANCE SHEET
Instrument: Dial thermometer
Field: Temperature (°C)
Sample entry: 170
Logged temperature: 50
